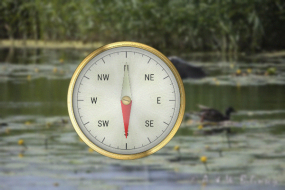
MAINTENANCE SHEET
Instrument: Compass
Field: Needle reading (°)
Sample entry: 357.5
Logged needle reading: 180
